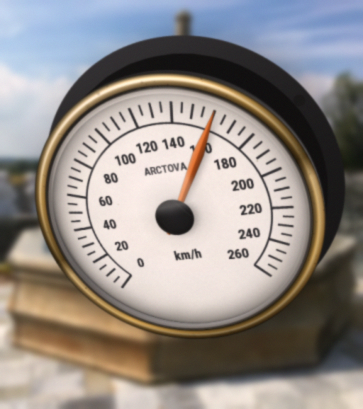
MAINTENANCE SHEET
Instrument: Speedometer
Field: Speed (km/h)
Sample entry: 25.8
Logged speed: 160
